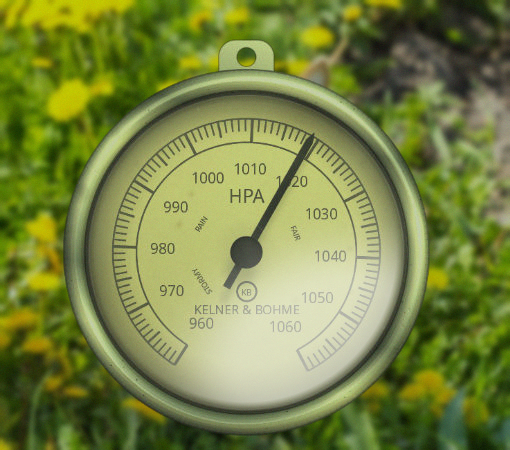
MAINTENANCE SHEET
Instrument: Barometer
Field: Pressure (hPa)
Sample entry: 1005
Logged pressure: 1019
